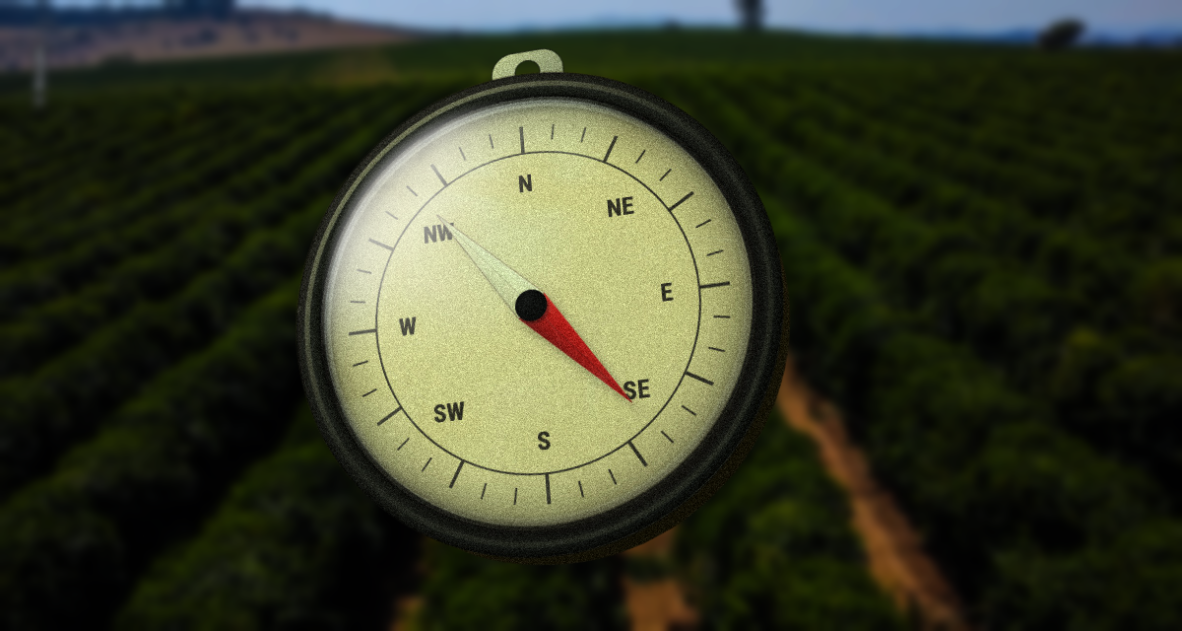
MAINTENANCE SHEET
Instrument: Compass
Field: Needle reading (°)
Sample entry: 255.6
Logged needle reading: 140
